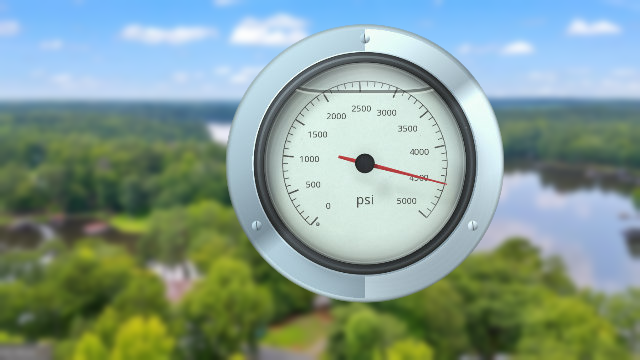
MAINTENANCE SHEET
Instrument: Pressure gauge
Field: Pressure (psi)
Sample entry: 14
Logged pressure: 4500
